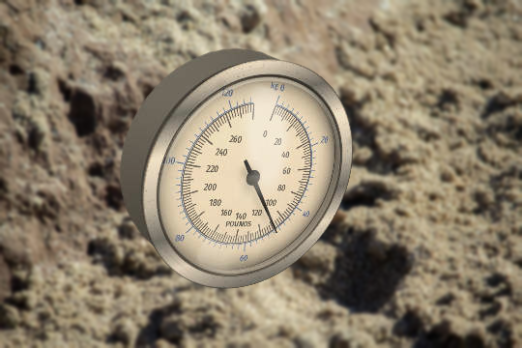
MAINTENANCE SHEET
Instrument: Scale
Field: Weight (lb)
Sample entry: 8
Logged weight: 110
